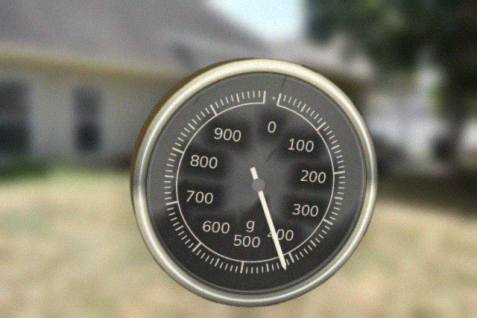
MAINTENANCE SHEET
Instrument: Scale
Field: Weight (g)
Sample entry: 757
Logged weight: 420
